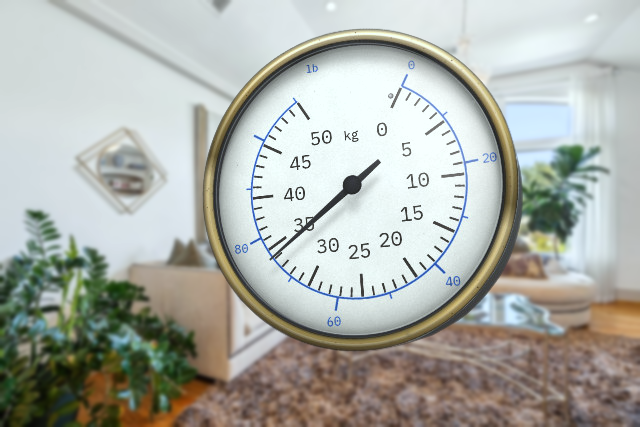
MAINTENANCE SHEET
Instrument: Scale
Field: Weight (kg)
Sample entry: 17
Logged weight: 34
